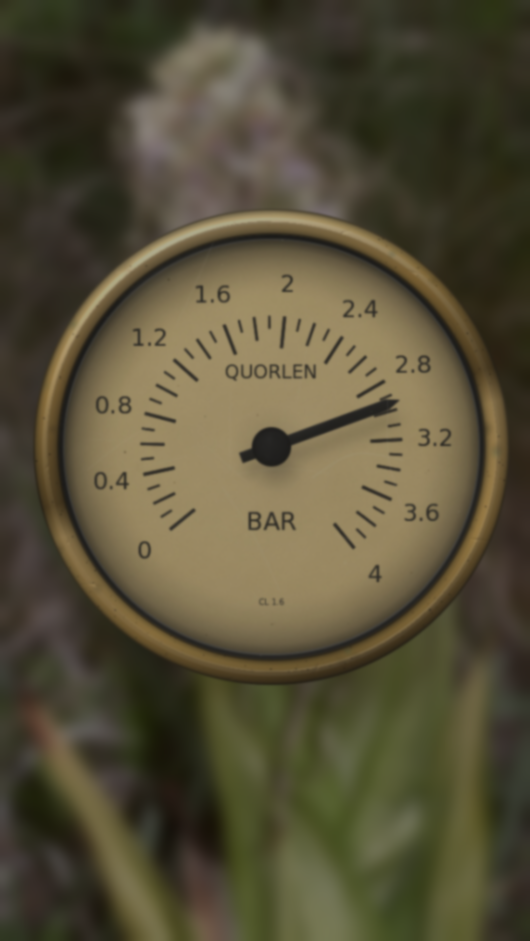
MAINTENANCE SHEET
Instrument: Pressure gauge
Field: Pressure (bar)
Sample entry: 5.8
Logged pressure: 2.95
